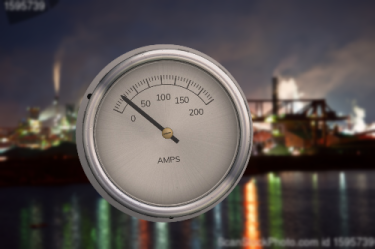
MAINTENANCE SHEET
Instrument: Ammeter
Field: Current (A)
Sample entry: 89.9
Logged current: 25
